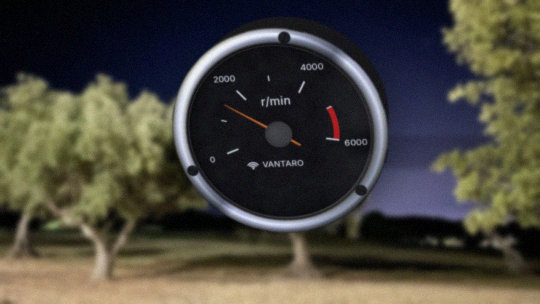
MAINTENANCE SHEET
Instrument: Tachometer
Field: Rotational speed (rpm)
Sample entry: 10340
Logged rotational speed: 1500
